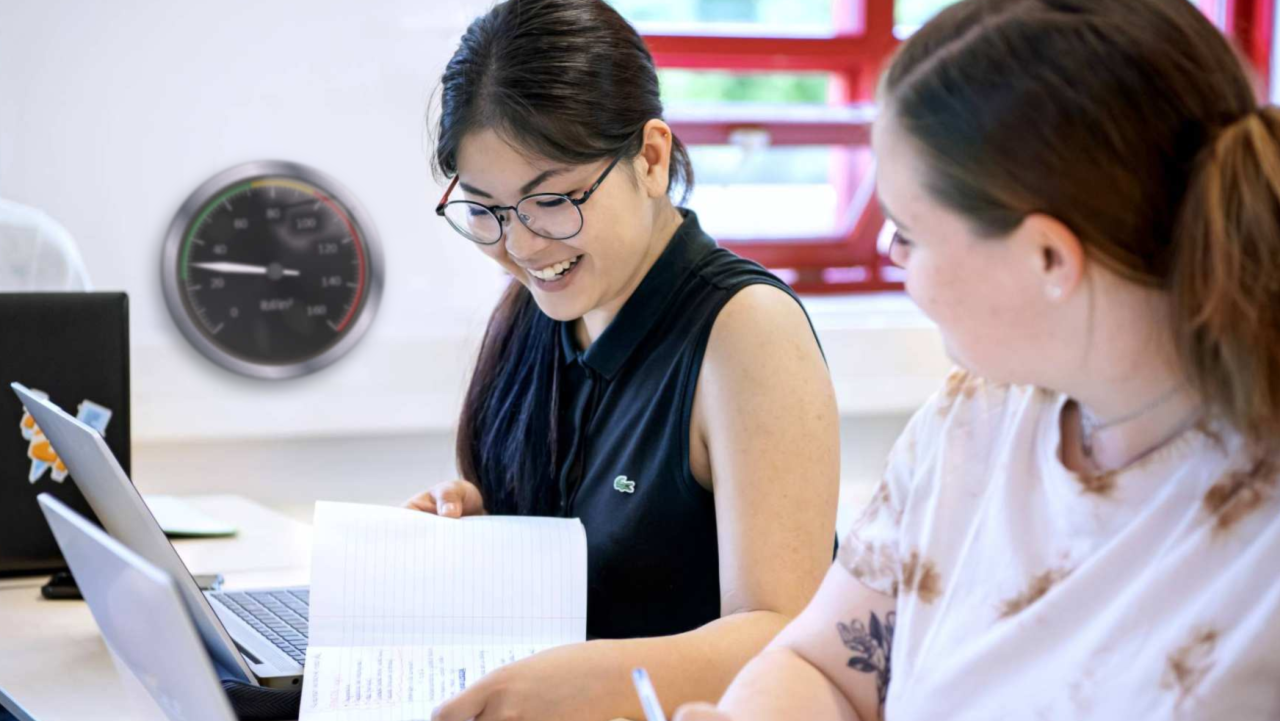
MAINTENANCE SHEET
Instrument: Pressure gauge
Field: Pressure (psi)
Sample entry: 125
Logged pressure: 30
